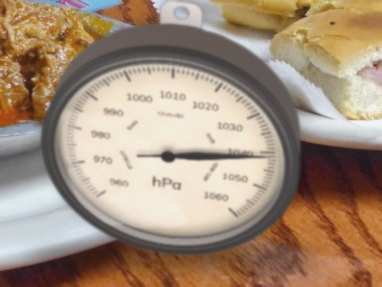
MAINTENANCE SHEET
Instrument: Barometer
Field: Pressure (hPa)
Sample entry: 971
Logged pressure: 1040
